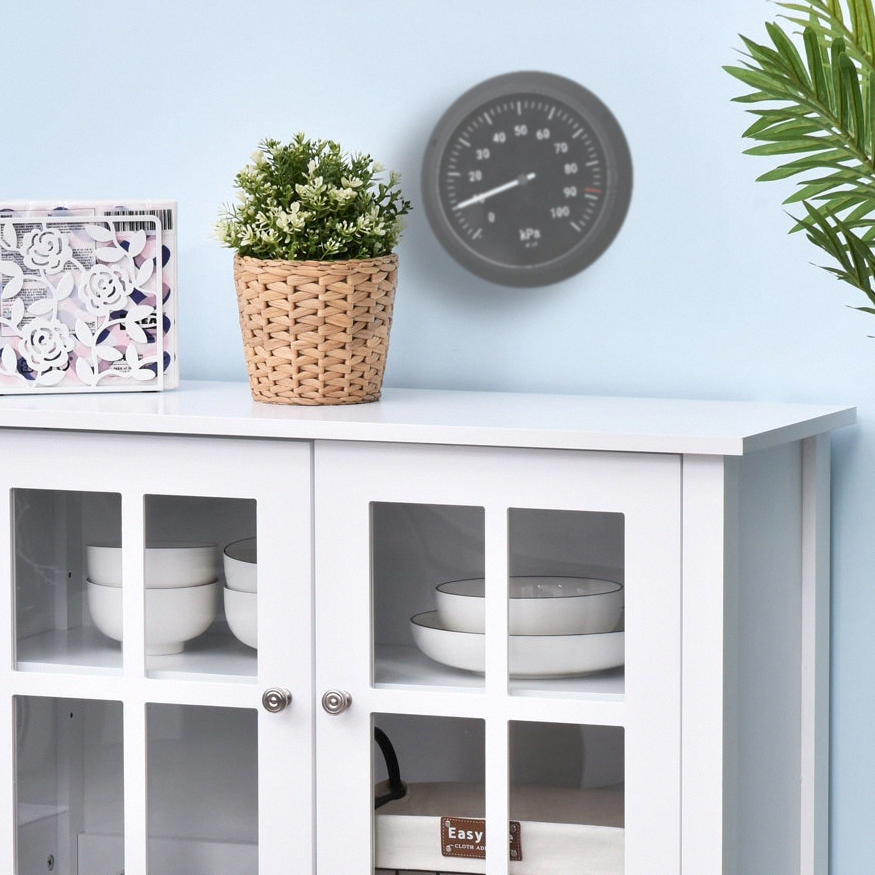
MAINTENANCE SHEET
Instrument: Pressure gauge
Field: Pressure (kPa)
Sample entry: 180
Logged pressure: 10
